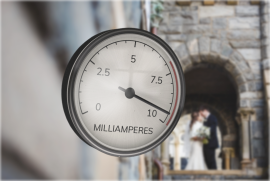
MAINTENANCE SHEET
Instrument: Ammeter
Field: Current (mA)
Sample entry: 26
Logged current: 9.5
